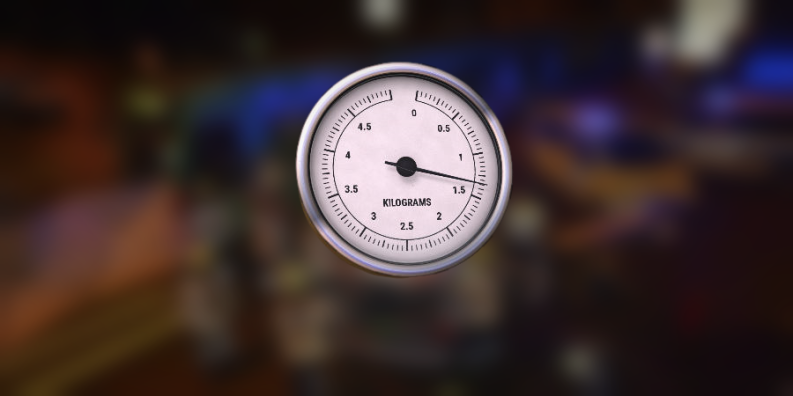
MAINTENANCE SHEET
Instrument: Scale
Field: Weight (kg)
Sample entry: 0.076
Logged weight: 1.35
